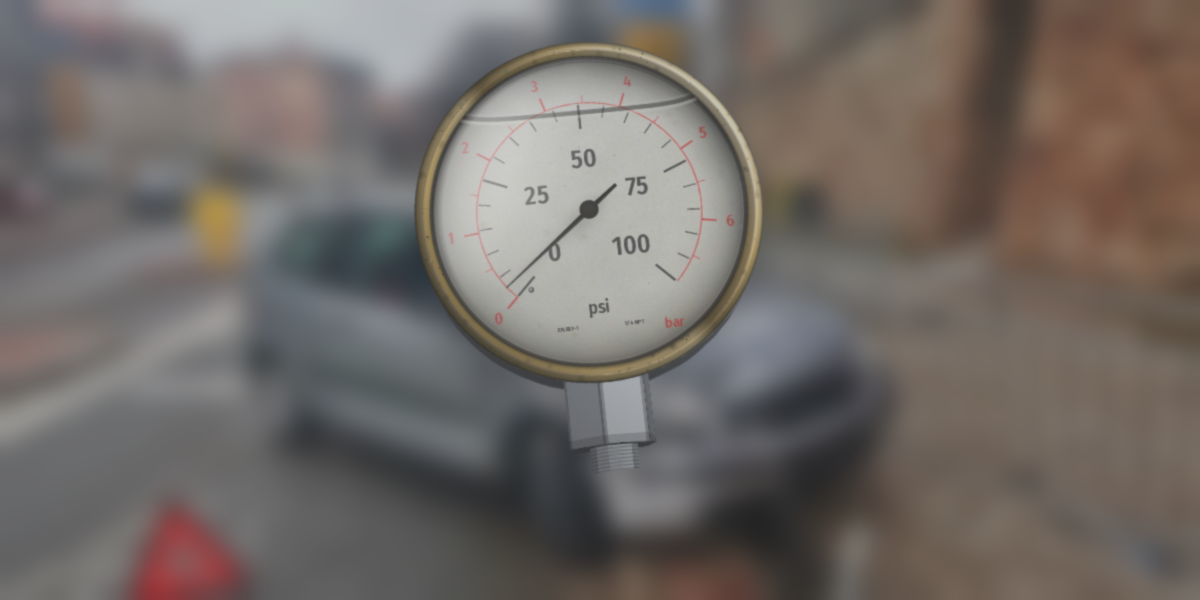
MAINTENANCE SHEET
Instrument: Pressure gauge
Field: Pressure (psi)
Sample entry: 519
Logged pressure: 2.5
